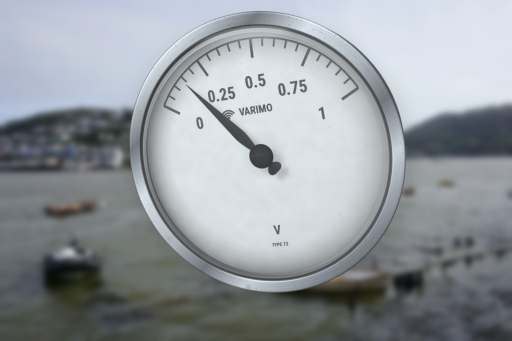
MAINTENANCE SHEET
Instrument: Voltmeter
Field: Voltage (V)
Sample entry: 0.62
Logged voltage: 0.15
